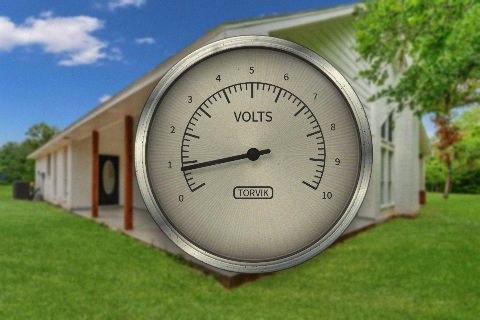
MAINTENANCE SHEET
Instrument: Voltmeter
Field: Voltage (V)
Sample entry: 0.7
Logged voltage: 0.8
